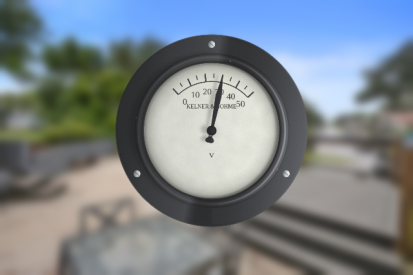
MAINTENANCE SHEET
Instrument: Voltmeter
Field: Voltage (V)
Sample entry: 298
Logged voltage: 30
